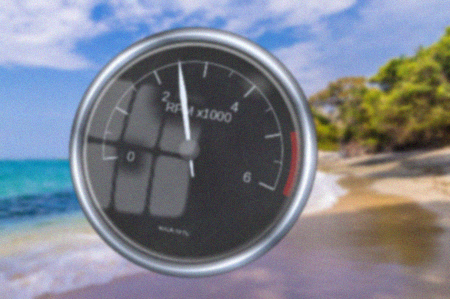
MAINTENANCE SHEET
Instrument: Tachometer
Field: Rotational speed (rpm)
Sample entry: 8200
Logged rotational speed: 2500
